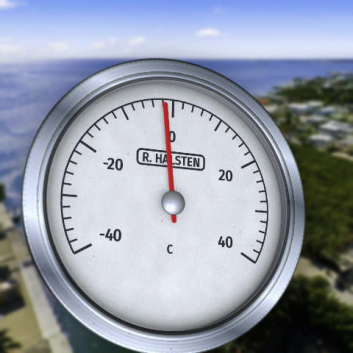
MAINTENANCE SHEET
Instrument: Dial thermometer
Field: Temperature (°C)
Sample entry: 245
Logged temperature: -2
